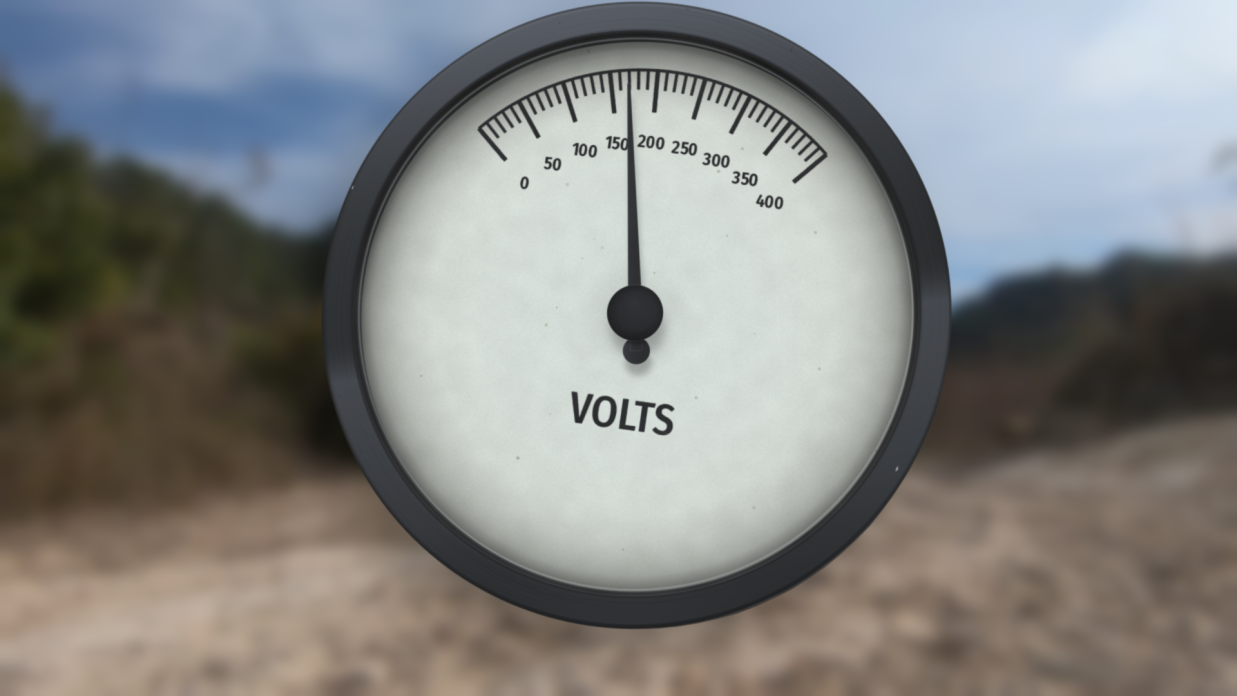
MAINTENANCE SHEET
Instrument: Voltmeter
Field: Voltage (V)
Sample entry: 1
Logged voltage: 170
